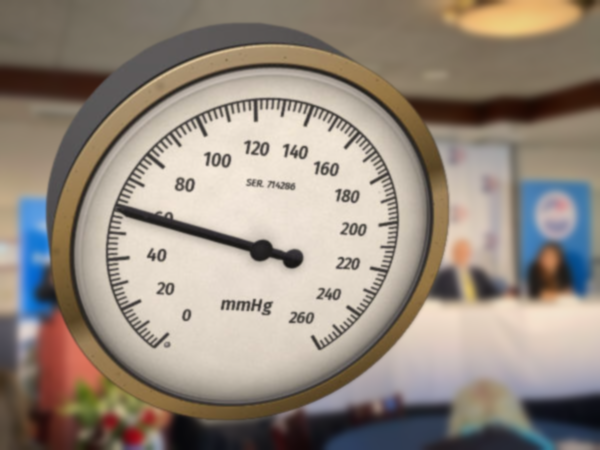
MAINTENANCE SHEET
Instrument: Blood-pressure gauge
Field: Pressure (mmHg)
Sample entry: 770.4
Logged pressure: 60
